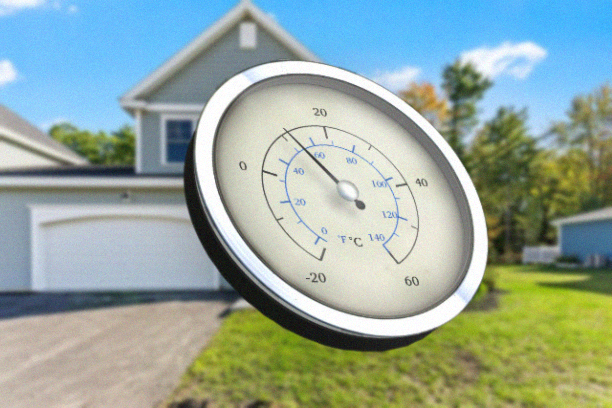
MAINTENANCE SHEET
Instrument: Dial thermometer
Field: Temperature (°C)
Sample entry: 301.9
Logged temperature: 10
